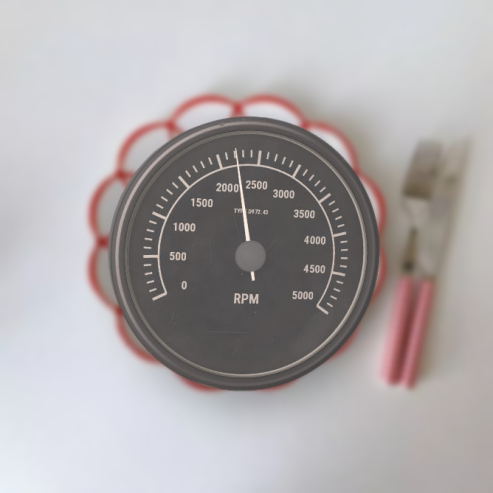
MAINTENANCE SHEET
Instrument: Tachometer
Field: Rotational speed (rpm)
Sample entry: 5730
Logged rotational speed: 2200
